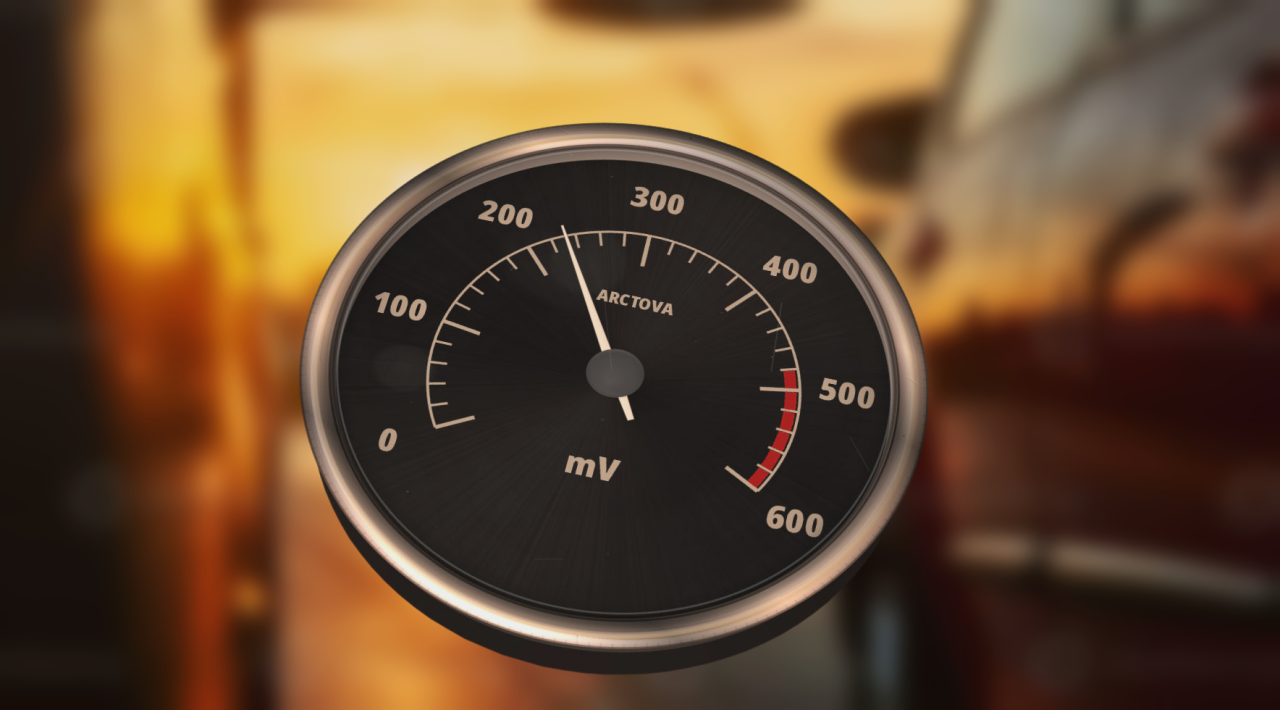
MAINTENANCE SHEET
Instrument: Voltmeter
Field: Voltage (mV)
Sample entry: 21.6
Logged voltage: 230
